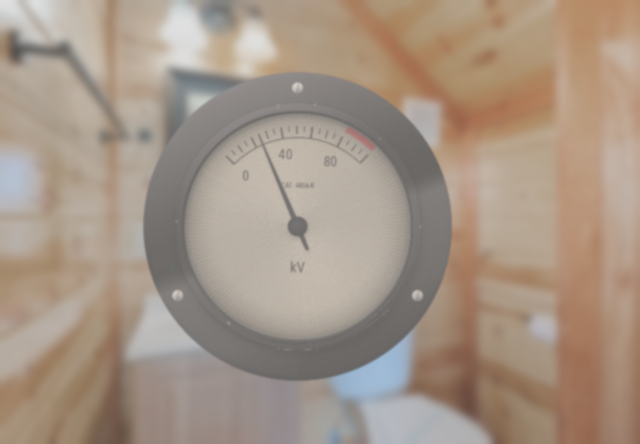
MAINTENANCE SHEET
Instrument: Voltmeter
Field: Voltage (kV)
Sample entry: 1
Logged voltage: 25
